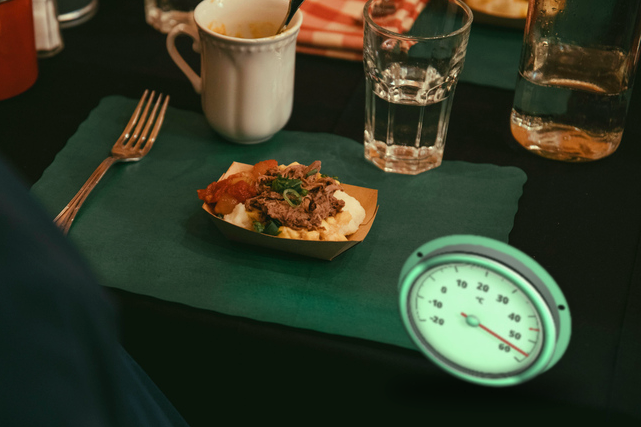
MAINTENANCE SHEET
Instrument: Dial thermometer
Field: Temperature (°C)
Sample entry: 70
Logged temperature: 55
